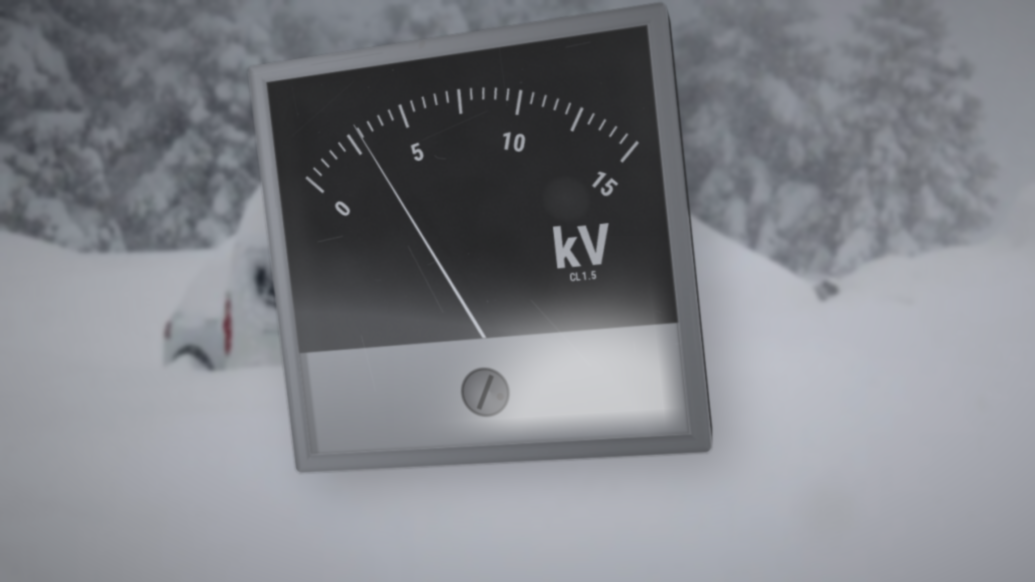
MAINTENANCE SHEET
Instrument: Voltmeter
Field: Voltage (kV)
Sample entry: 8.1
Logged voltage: 3
